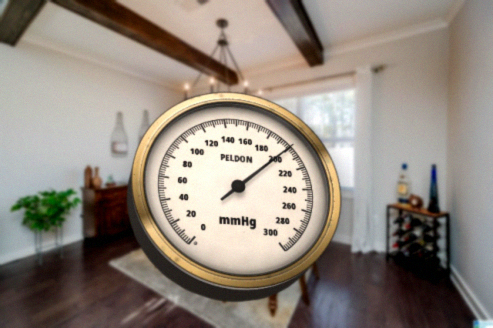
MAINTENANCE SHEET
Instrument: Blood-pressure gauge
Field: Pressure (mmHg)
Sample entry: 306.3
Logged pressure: 200
